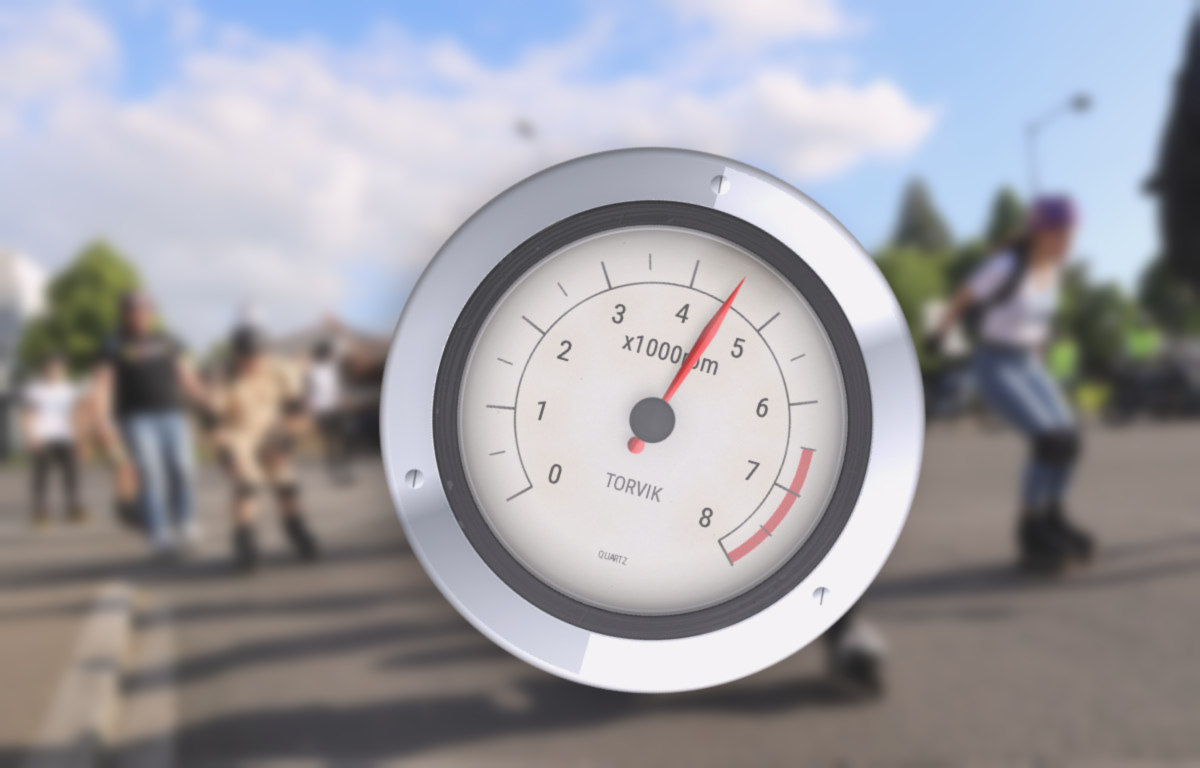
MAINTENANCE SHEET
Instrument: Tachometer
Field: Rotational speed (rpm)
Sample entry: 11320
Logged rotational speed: 4500
